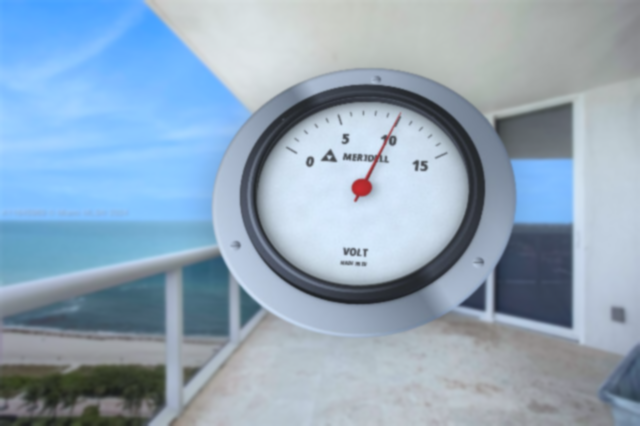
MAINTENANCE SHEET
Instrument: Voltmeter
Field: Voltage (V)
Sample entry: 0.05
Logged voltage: 10
